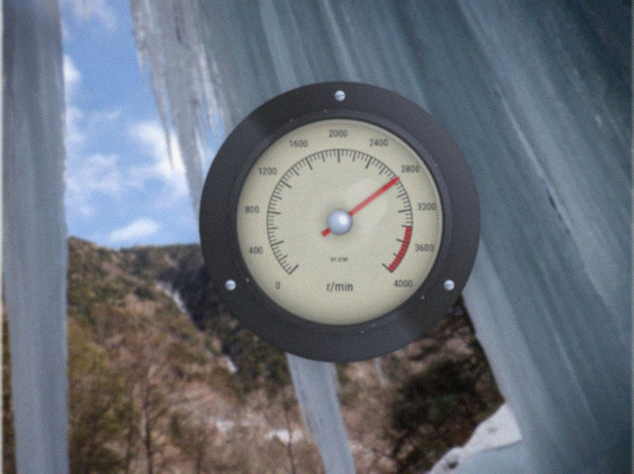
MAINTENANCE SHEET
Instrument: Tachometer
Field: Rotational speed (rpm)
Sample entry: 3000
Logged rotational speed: 2800
